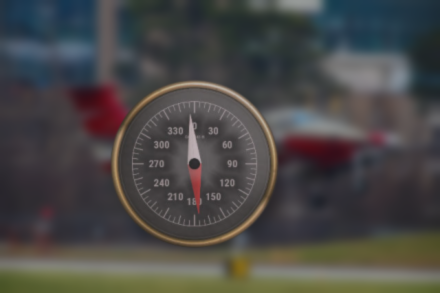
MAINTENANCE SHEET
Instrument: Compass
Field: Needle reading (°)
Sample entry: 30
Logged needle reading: 175
